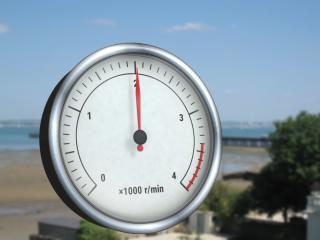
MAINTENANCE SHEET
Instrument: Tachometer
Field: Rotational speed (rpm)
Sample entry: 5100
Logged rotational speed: 2000
